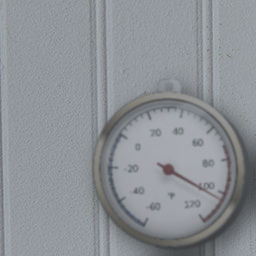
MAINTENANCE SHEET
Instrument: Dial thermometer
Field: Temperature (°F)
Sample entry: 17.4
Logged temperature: 104
